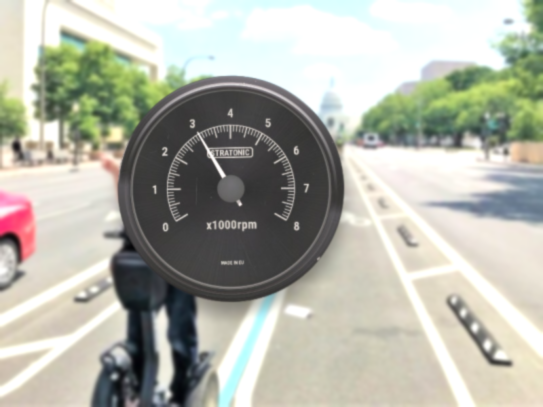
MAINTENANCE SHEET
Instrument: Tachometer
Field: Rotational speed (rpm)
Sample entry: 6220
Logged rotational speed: 3000
